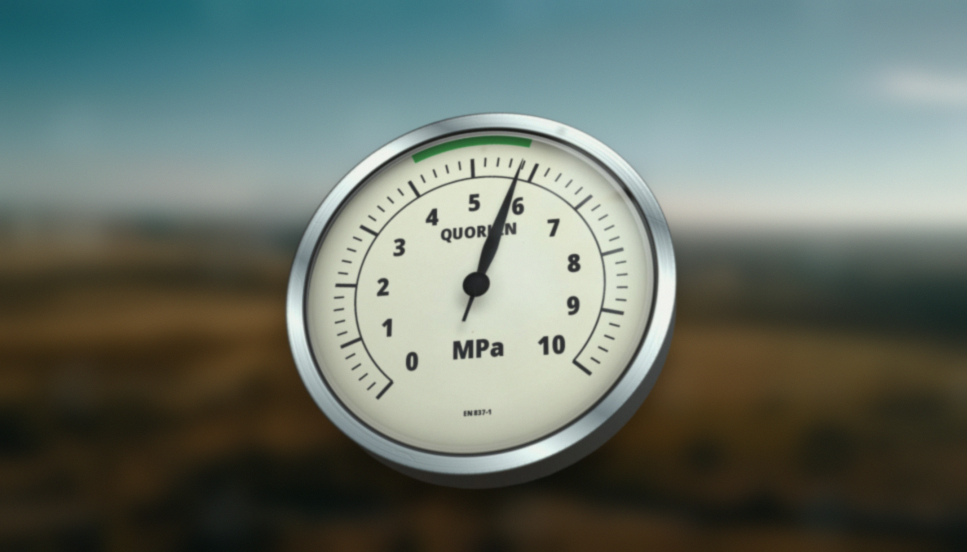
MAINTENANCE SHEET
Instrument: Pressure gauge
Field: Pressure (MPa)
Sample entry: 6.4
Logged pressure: 5.8
